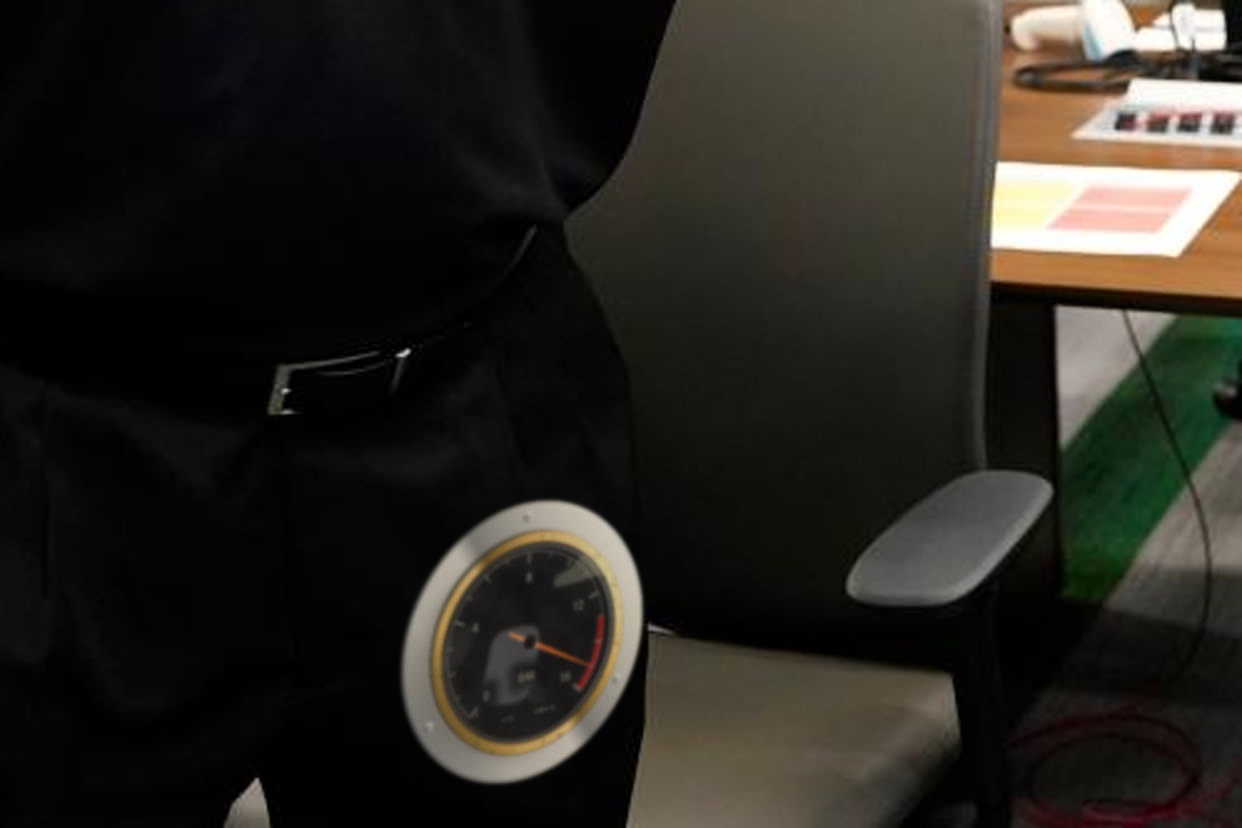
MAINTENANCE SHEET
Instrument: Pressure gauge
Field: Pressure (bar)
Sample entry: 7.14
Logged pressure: 15
